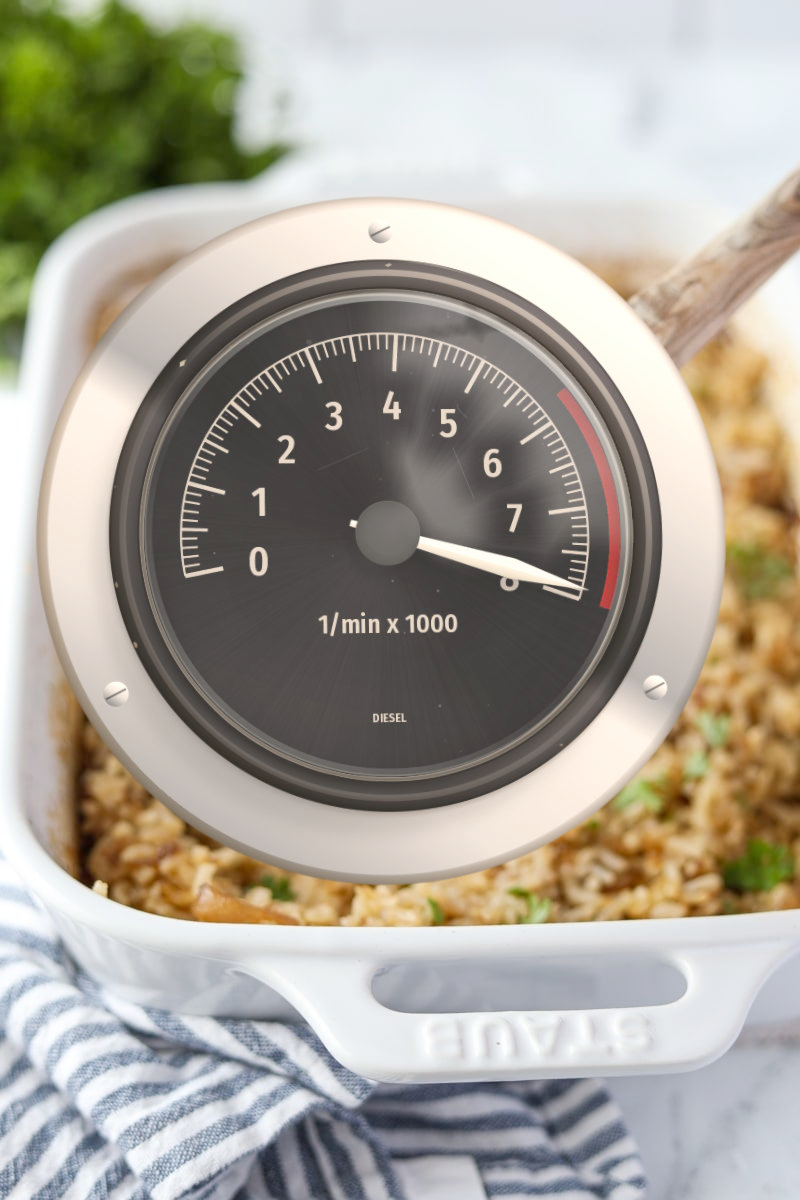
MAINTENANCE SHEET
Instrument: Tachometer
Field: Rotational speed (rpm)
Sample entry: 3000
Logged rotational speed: 7900
